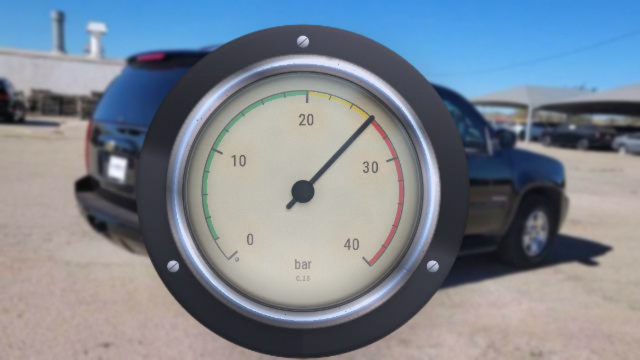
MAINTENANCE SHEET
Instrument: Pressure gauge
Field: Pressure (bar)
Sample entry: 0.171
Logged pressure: 26
